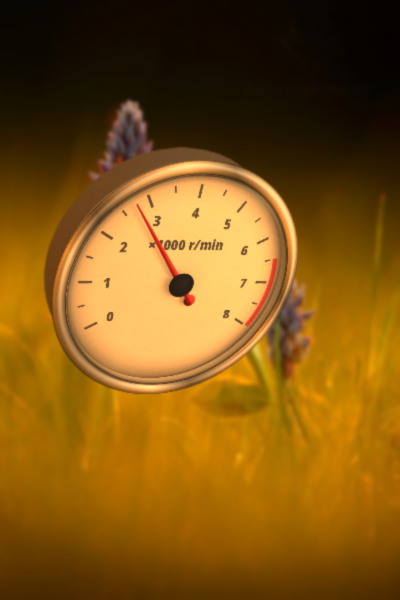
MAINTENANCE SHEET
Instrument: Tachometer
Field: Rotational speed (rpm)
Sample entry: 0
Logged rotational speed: 2750
